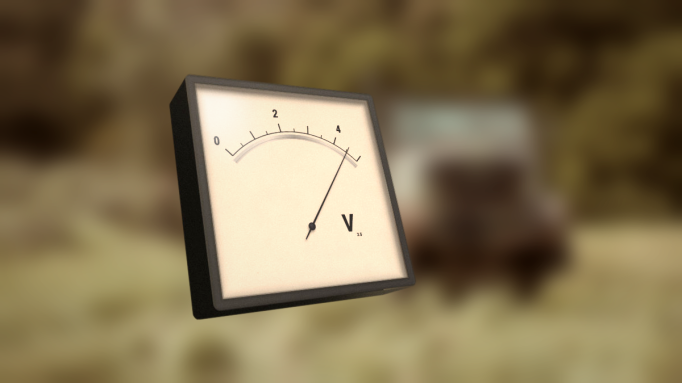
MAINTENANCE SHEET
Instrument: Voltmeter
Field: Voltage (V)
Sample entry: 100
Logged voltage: 4.5
